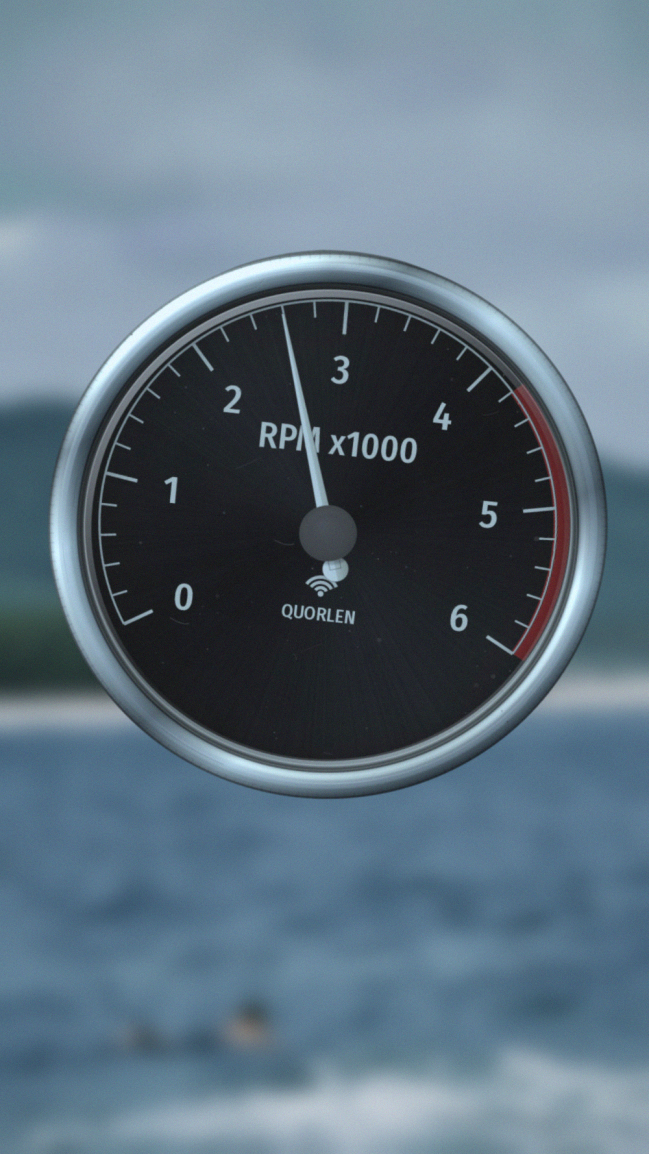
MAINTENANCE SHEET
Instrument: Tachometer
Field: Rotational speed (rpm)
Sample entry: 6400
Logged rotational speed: 2600
